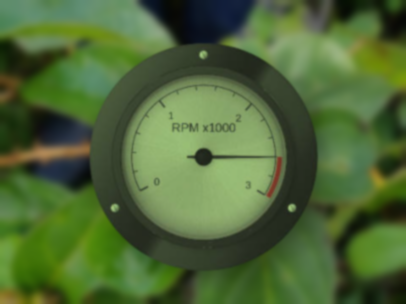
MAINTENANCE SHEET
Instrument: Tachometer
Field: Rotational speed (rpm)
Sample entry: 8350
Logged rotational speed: 2600
